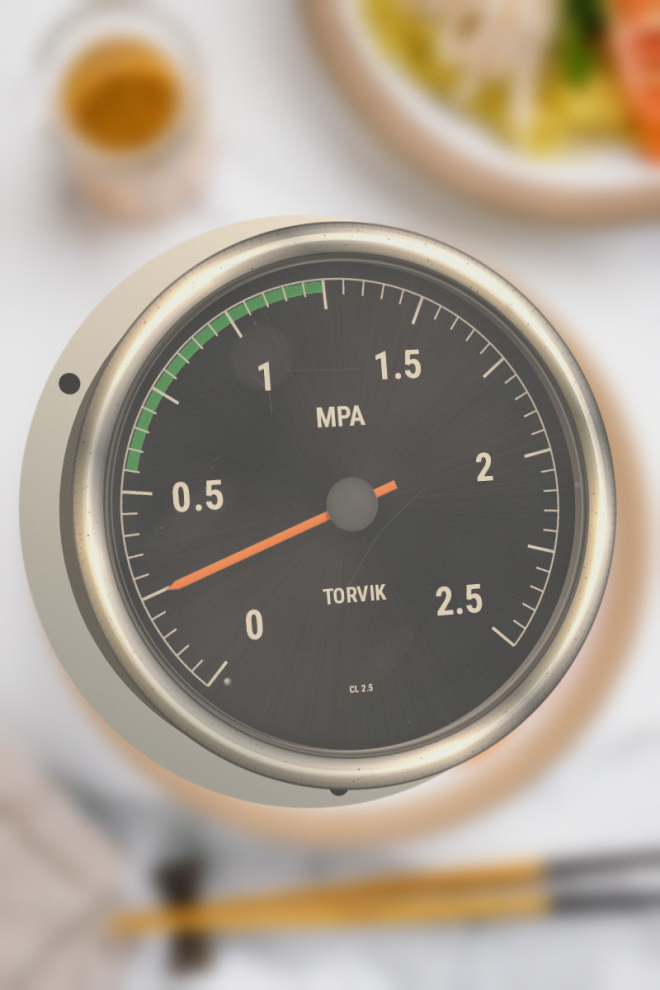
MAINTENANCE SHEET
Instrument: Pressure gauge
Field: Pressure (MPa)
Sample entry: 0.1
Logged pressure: 0.25
